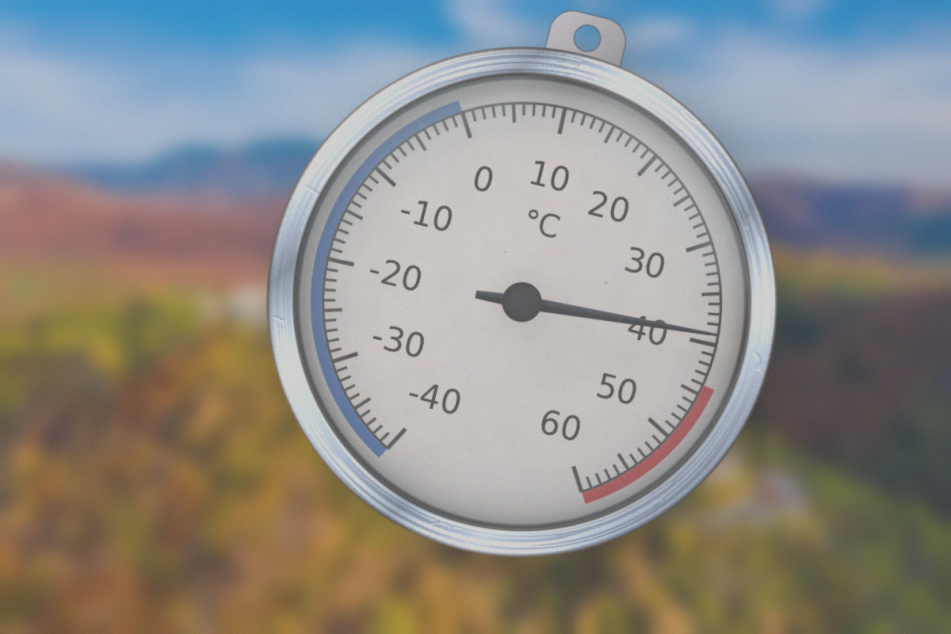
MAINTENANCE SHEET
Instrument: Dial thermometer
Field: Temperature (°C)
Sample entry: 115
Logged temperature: 39
